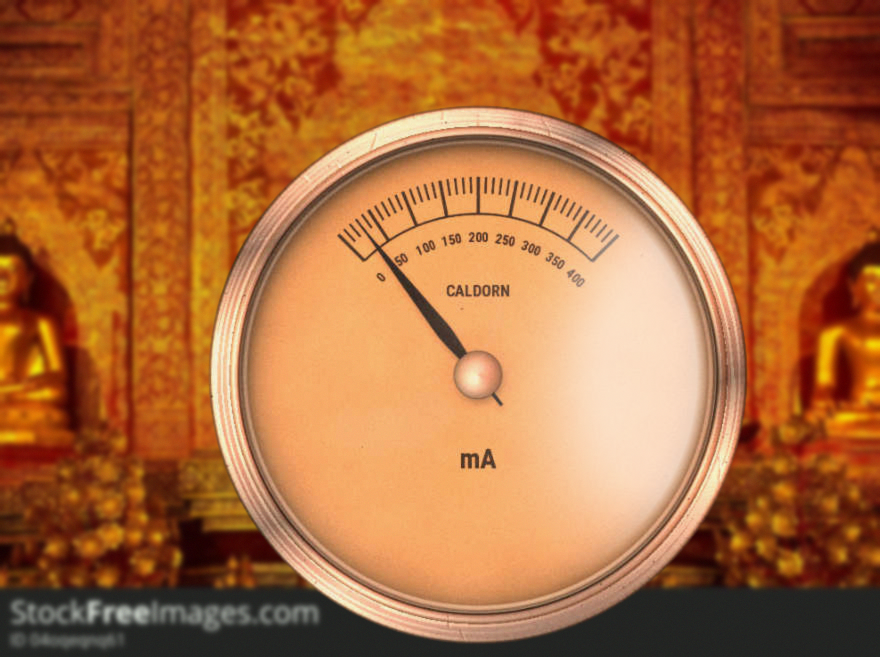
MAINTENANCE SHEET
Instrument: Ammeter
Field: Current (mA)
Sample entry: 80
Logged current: 30
